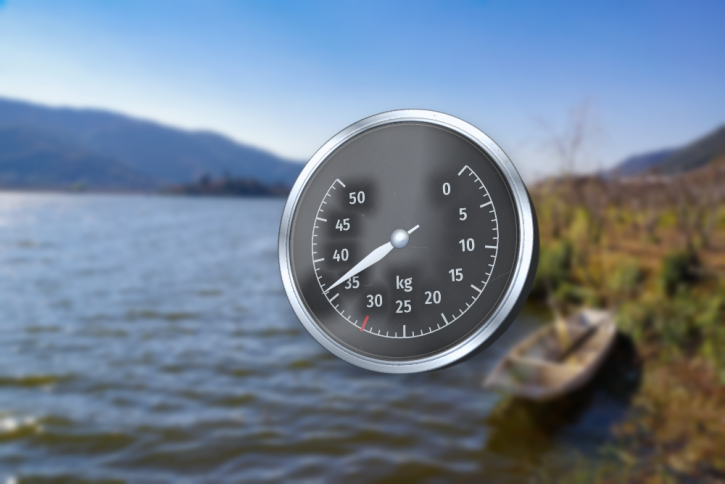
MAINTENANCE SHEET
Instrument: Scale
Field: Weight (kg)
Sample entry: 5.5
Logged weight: 36
